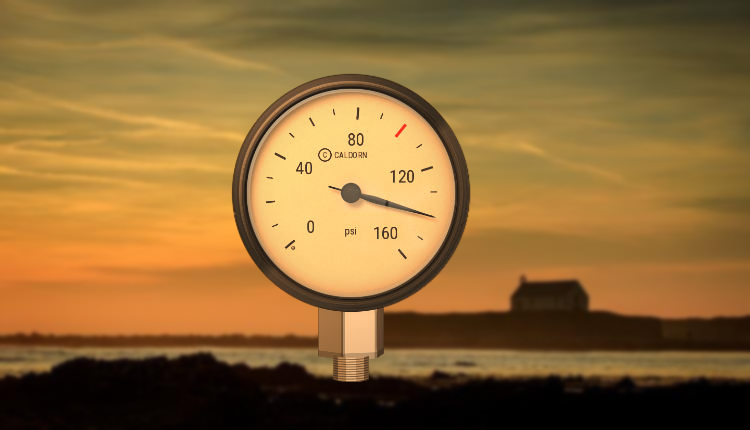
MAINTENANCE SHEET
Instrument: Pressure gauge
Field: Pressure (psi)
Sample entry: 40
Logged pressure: 140
